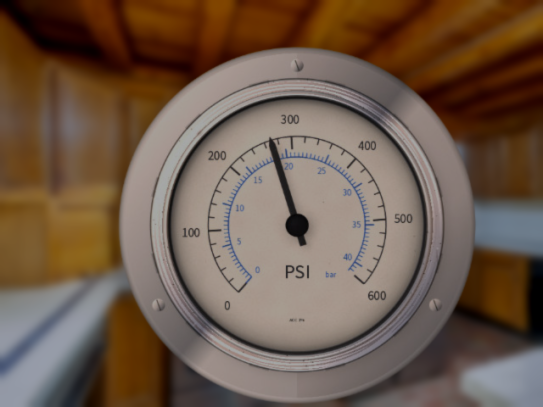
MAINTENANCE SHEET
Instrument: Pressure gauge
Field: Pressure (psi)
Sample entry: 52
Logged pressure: 270
